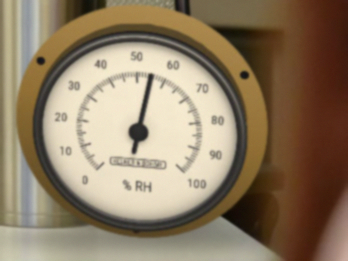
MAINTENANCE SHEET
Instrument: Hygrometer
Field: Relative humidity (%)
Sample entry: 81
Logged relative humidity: 55
